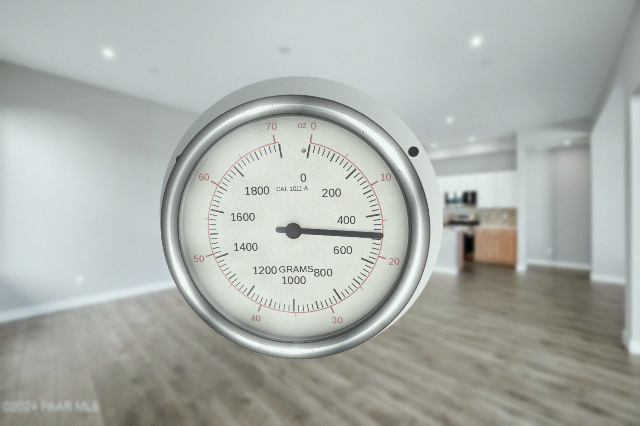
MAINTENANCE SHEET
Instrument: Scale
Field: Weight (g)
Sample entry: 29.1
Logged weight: 480
